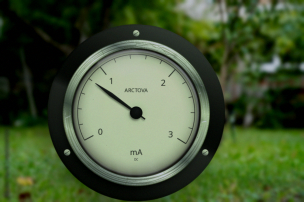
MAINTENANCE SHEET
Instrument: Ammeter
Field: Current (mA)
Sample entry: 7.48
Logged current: 0.8
